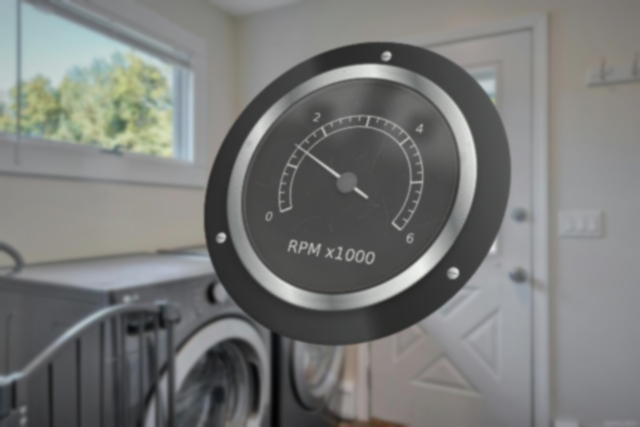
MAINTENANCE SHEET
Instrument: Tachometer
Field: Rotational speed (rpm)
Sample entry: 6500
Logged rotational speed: 1400
